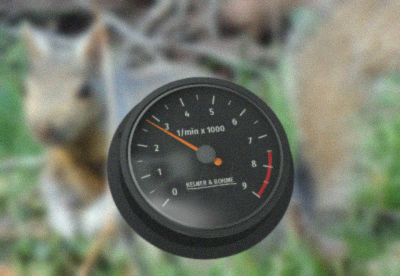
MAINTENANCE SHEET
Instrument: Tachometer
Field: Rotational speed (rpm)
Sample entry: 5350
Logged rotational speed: 2750
